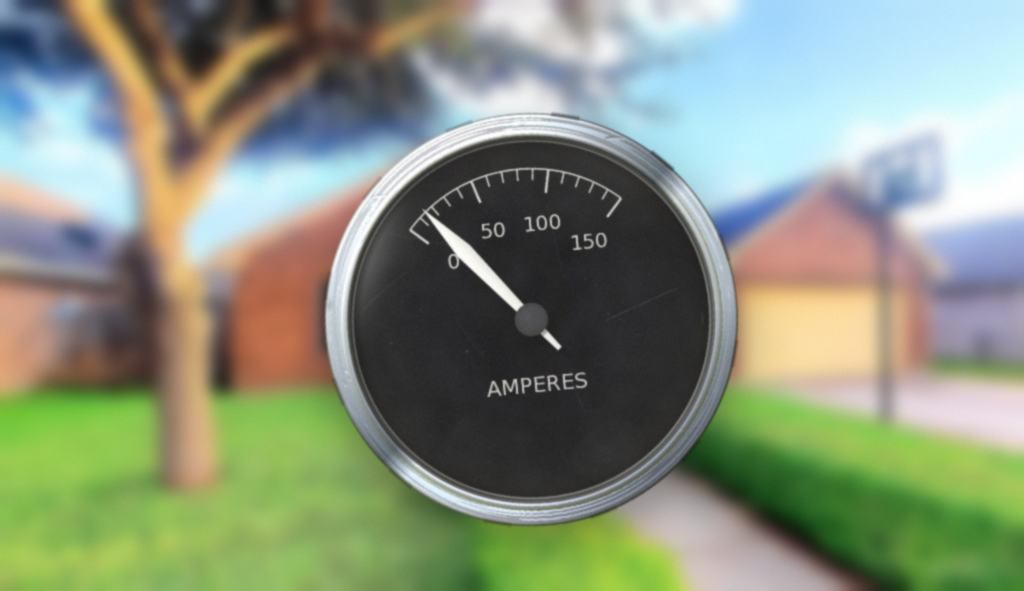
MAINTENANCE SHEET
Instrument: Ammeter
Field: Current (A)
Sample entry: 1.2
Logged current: 15
